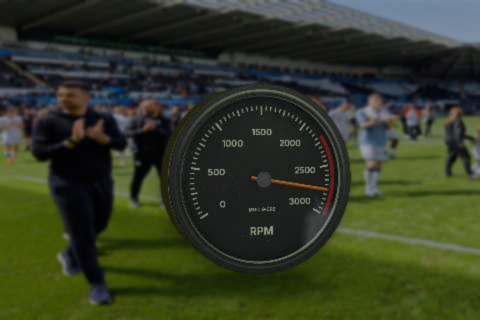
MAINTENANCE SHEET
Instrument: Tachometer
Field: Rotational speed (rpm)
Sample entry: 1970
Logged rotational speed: 2750
